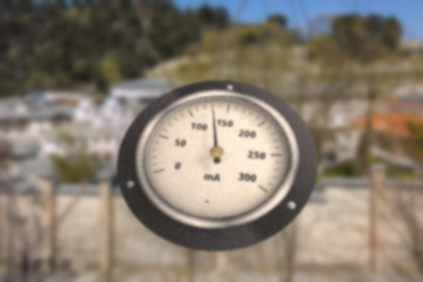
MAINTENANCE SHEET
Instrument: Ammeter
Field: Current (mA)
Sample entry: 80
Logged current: 130
